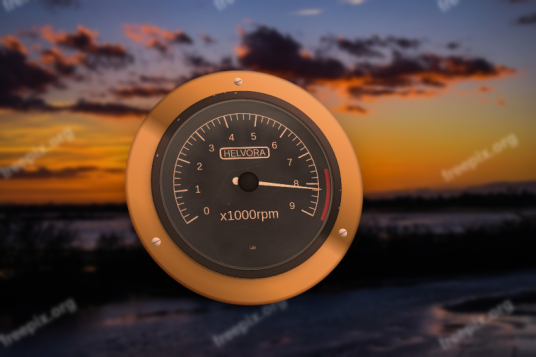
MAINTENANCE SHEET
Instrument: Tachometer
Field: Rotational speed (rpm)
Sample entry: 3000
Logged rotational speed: 8200
